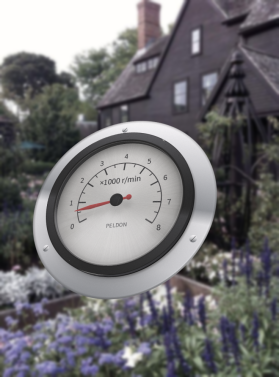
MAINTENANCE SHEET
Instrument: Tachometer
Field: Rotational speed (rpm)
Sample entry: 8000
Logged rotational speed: 500
